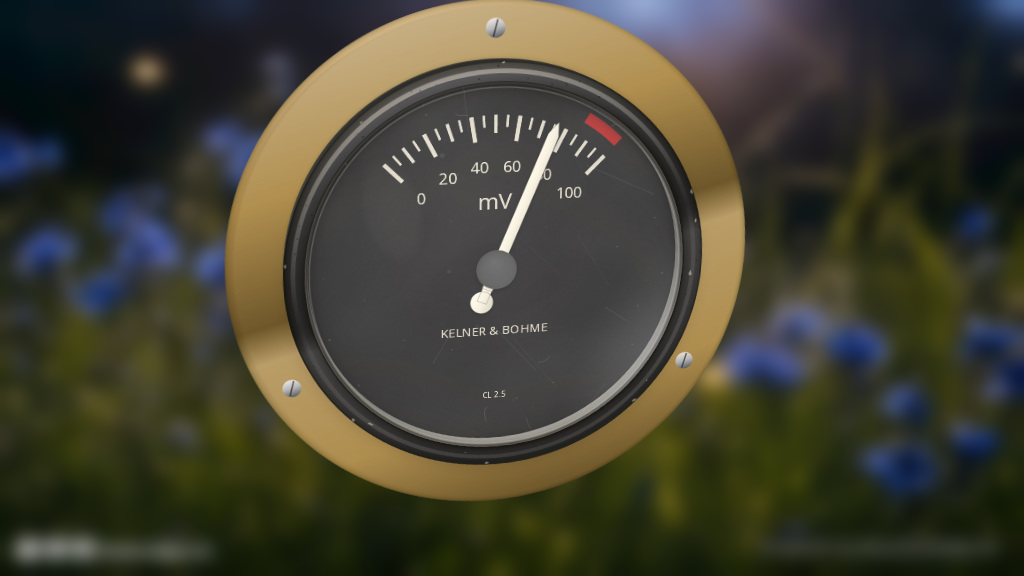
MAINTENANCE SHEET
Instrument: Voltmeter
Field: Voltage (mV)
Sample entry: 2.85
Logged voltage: 75
